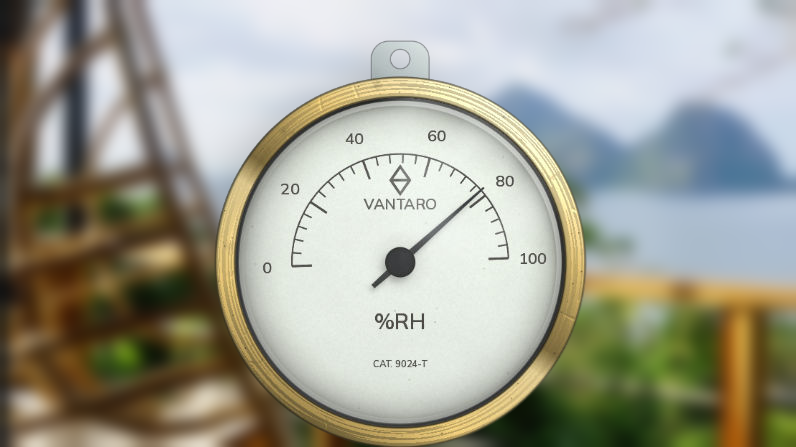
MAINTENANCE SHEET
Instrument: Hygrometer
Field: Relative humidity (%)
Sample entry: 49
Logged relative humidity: 78
